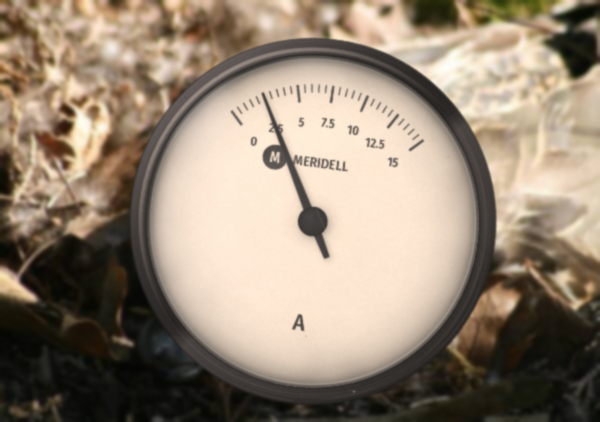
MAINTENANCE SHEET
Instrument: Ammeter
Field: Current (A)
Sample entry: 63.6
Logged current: 2.5
